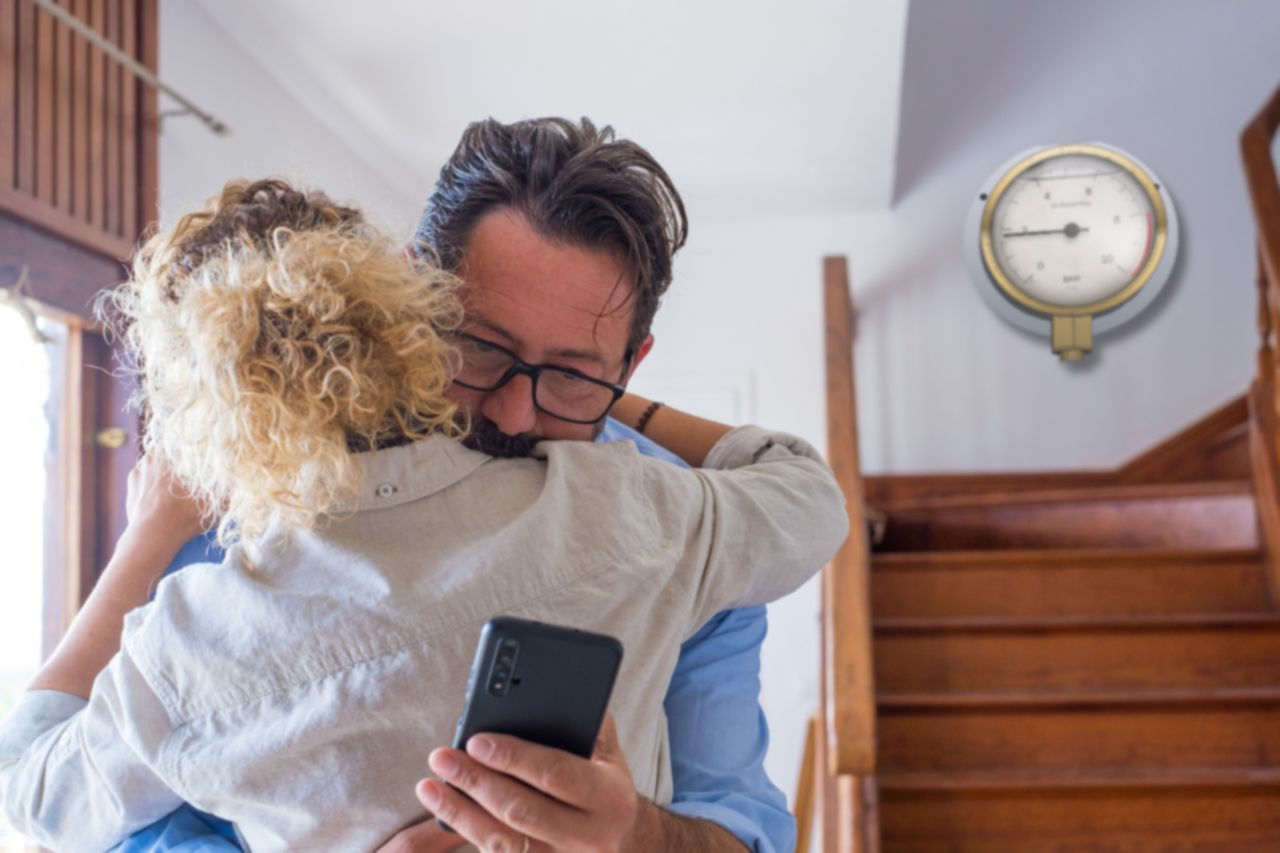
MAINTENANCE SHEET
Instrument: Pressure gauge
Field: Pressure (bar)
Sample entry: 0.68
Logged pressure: 1.75
